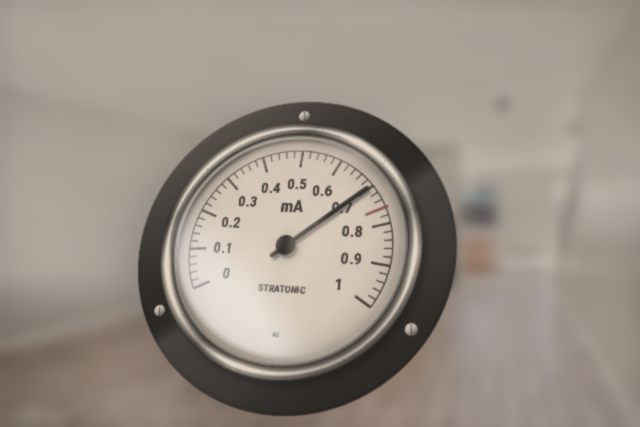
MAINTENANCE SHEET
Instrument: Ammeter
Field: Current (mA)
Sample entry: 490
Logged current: 0.7
